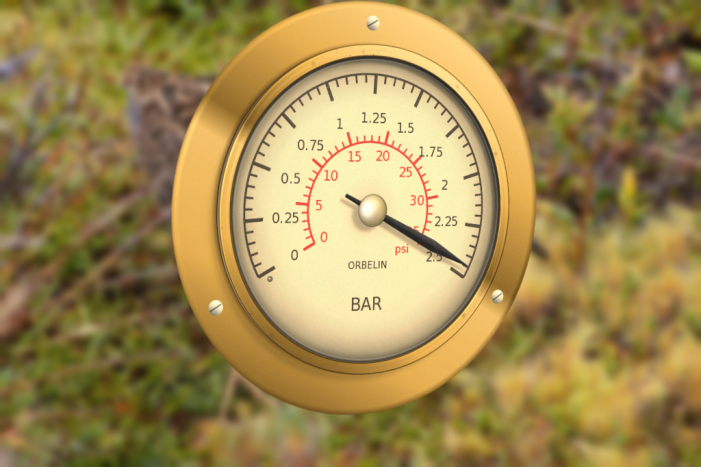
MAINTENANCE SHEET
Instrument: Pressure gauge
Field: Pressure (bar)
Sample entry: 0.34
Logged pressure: 2.45
